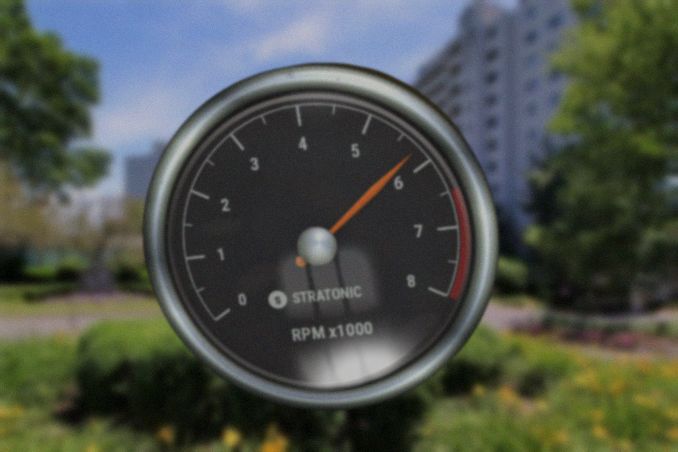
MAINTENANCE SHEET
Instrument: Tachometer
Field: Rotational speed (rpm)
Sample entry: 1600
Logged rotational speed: 5750
